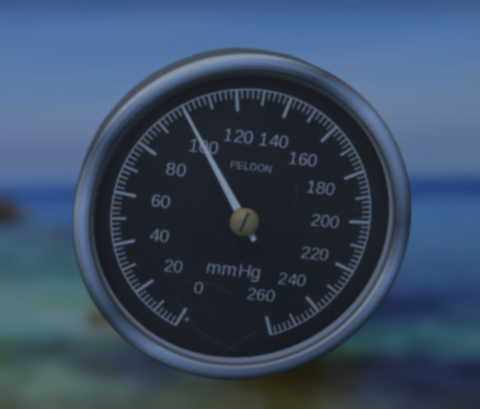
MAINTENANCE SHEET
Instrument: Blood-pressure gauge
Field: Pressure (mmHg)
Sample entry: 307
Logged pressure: 100
